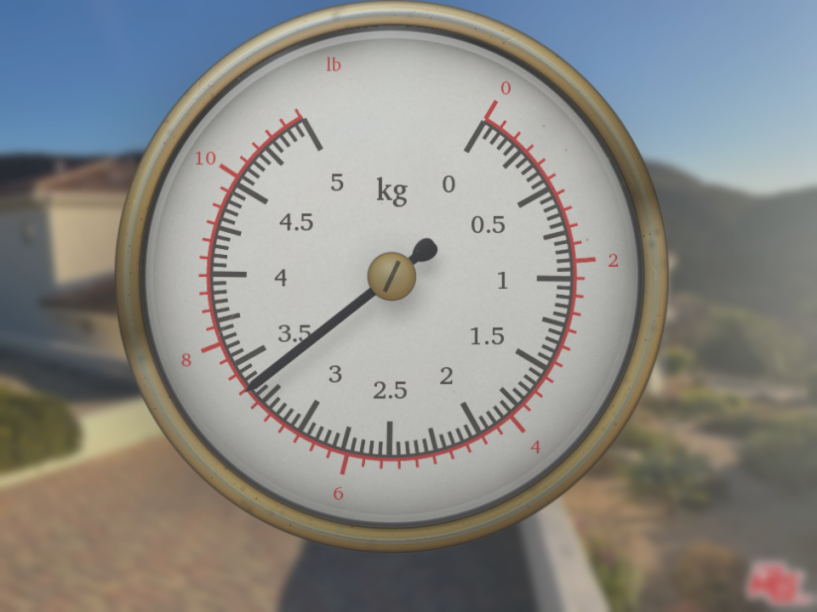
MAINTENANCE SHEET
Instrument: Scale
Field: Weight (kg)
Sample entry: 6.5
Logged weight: 3.35
